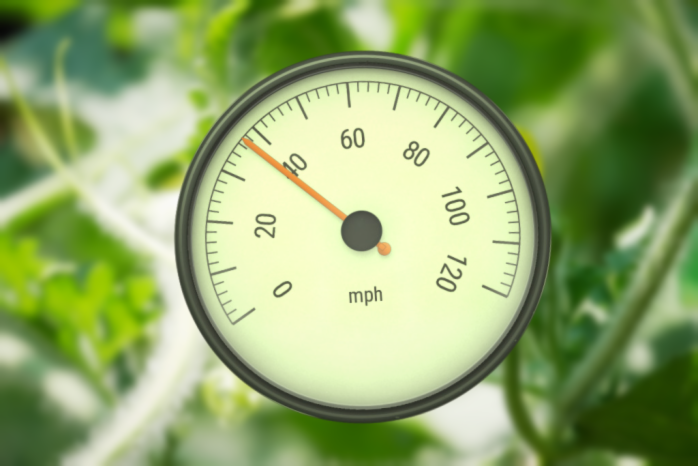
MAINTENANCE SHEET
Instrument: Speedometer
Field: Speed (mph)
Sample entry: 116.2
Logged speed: 37
